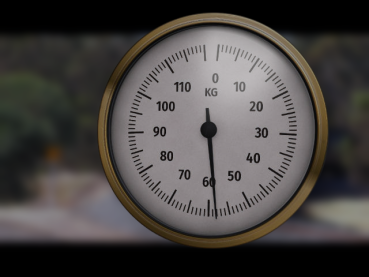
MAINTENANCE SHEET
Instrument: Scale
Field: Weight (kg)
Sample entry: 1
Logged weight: 58
